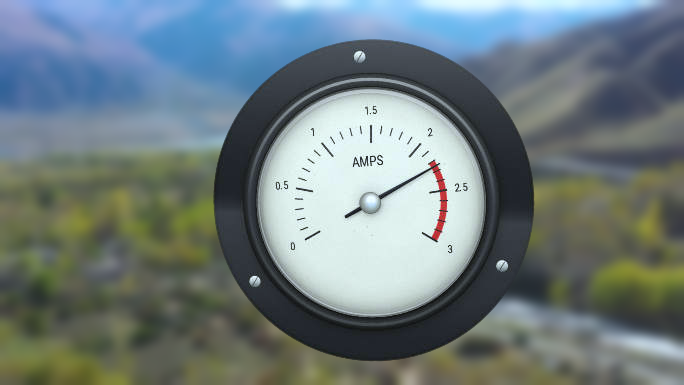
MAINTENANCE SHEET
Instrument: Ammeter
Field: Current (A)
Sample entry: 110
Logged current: 2.25
